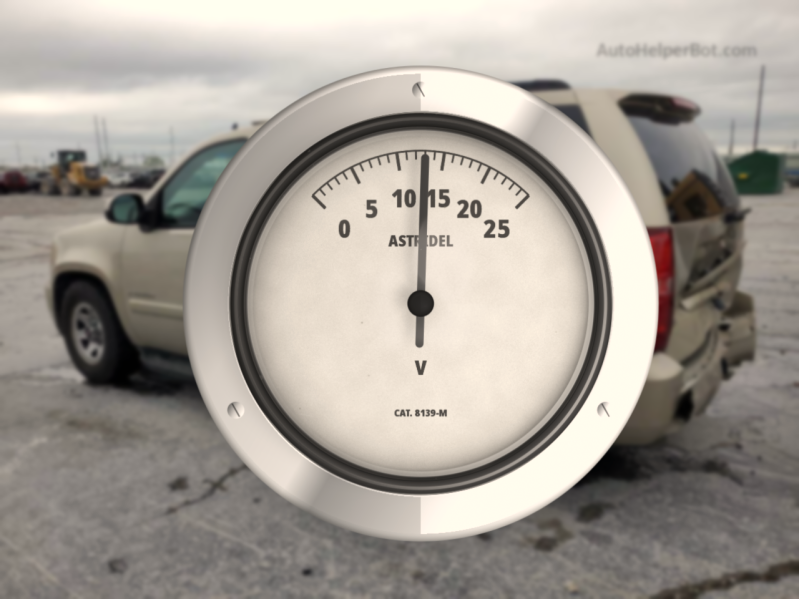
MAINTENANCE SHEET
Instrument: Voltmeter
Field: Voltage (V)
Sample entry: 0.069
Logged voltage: 13
